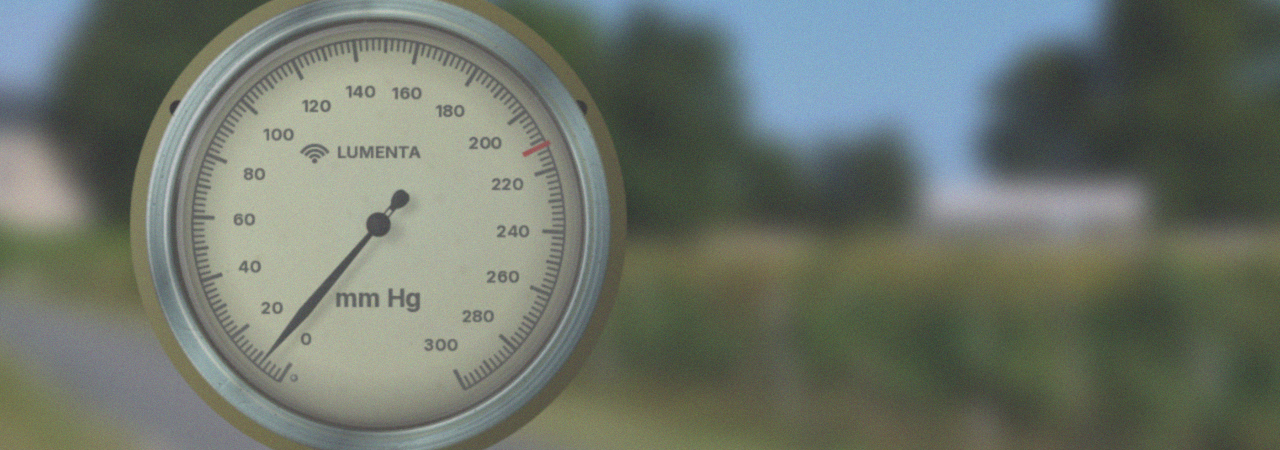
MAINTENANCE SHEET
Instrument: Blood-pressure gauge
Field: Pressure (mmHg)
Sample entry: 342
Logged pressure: 8
